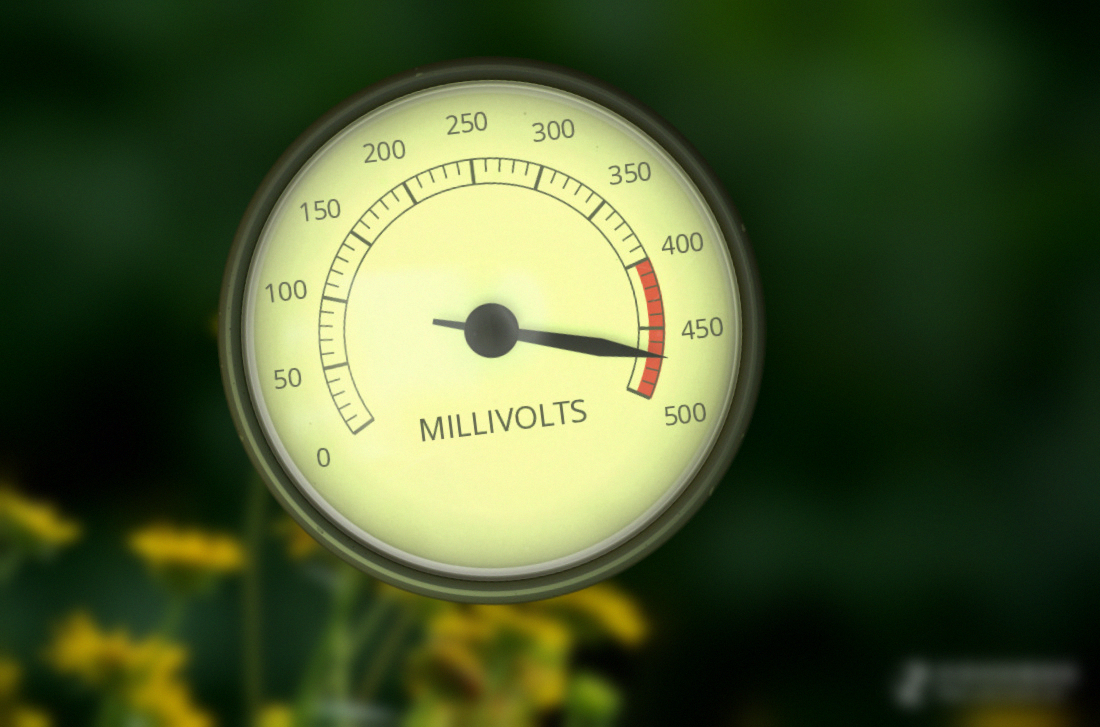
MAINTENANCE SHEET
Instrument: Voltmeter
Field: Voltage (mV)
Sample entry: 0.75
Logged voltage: 470
